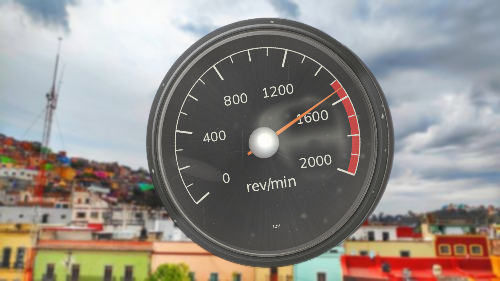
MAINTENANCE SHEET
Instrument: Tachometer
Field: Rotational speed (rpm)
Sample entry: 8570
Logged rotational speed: 1550
